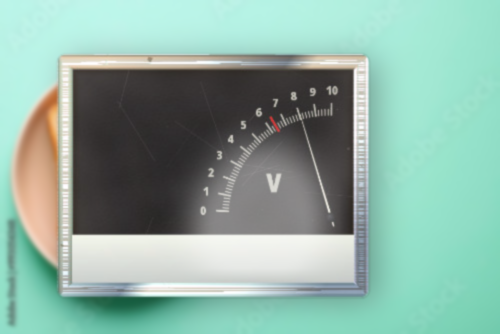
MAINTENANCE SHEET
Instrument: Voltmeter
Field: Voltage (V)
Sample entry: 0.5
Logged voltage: 8
